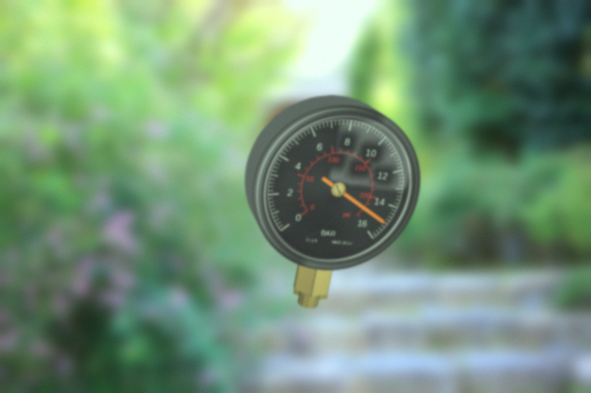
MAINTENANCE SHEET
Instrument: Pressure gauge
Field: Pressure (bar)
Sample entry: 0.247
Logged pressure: 15
